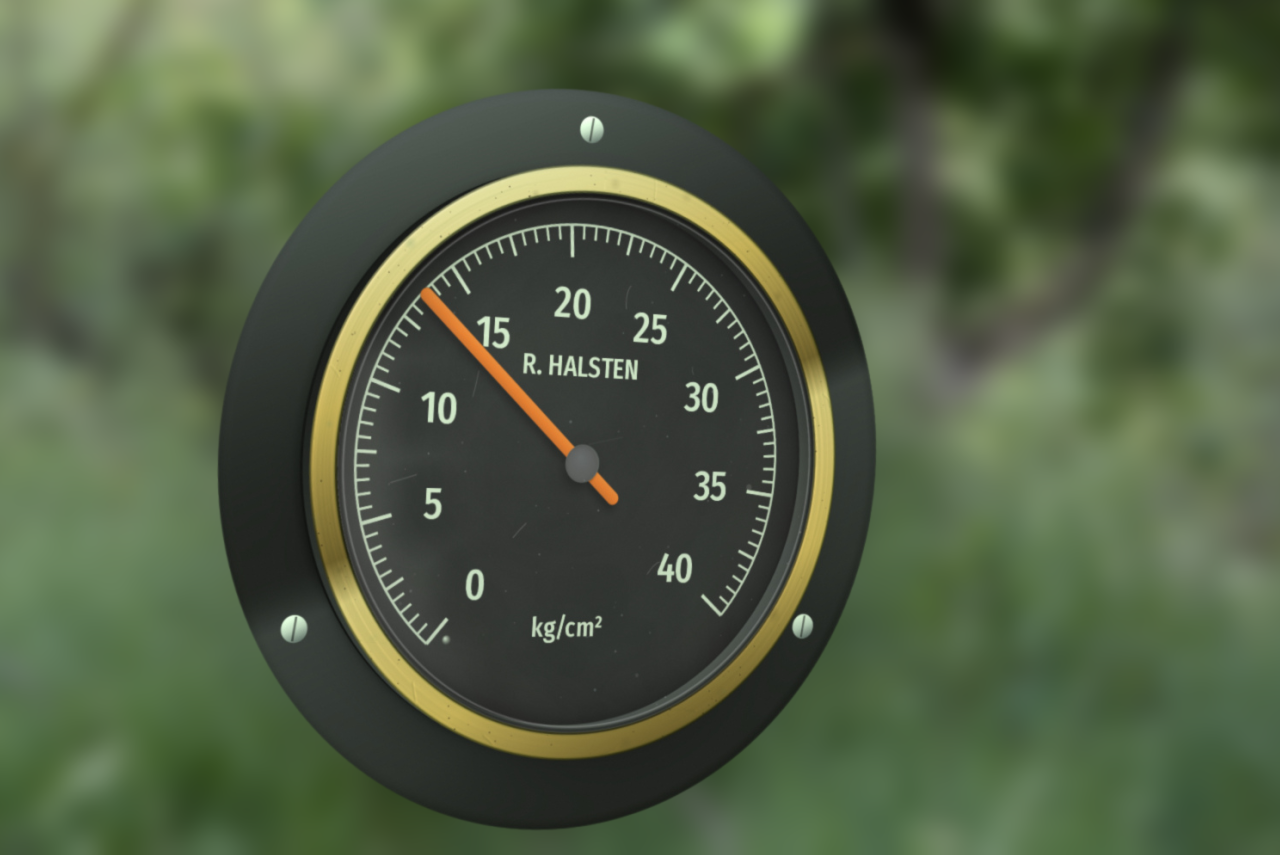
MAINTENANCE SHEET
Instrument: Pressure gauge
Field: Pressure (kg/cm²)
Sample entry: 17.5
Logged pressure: 13.5
